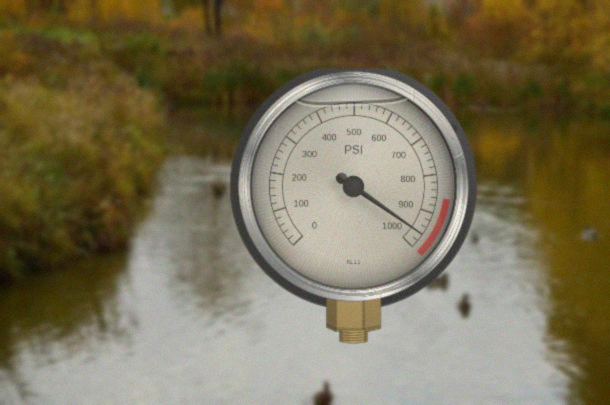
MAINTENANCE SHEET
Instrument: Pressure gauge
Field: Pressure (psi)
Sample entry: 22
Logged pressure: 960
